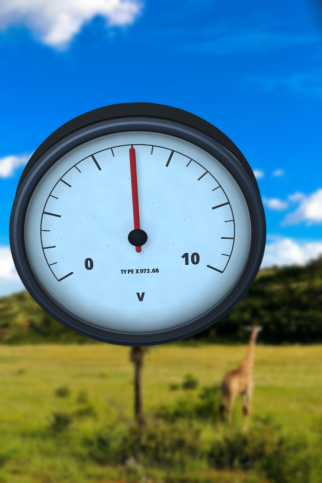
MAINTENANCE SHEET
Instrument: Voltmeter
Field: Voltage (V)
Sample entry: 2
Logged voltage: 5
